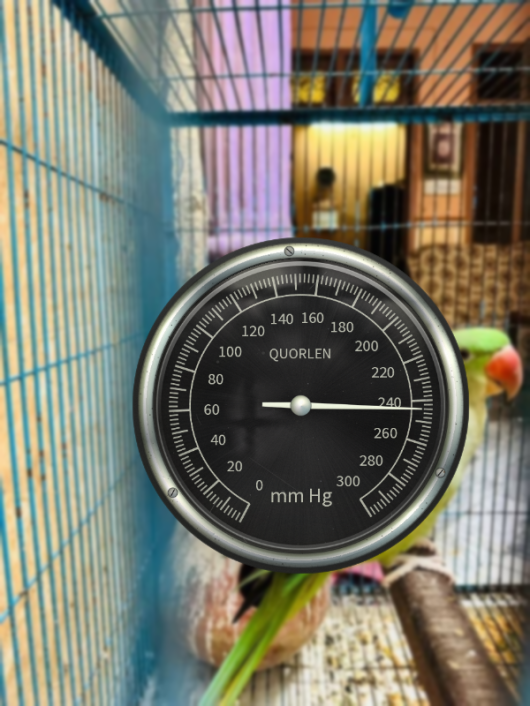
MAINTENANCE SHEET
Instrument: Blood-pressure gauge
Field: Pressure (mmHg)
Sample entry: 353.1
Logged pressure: 244
